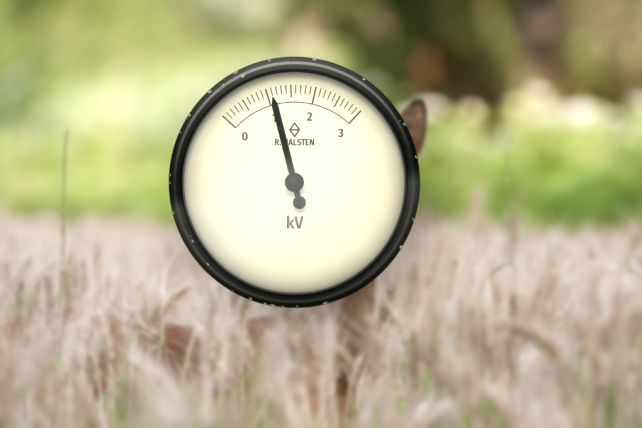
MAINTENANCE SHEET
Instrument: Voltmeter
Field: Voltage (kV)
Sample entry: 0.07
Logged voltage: 1.1
